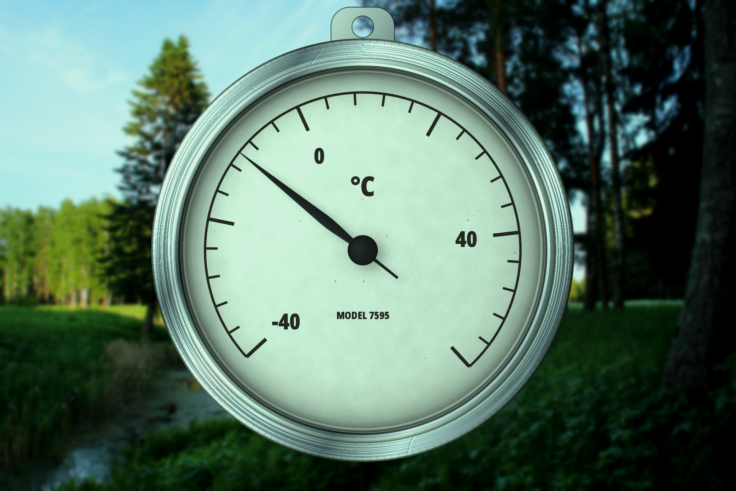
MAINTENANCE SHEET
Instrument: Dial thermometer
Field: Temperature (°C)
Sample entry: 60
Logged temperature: -10
